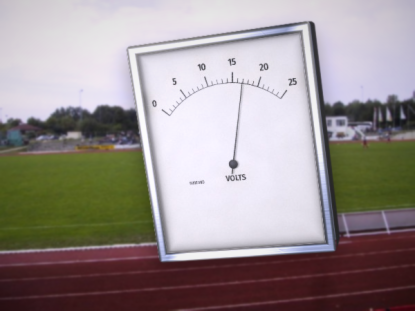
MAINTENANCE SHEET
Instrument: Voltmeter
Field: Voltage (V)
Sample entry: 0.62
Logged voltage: 17
